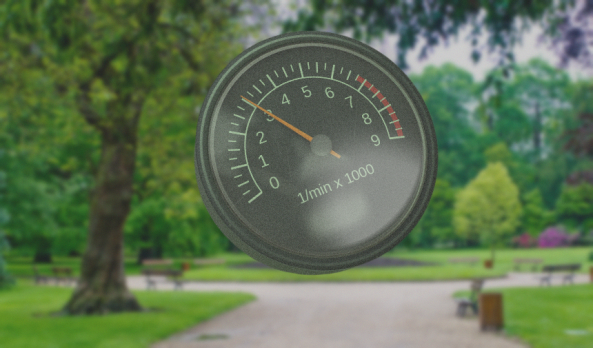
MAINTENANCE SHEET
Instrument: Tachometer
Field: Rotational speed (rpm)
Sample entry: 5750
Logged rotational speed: 3000
